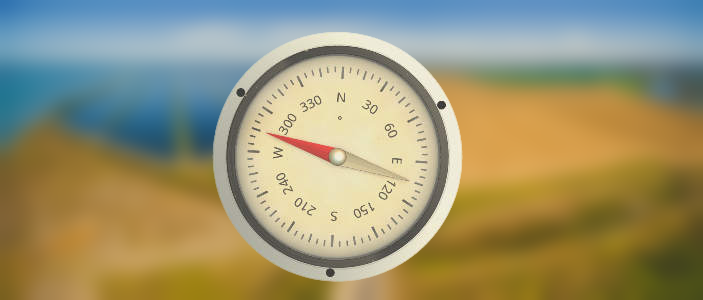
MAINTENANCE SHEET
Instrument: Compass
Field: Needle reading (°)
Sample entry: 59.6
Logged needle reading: 285
